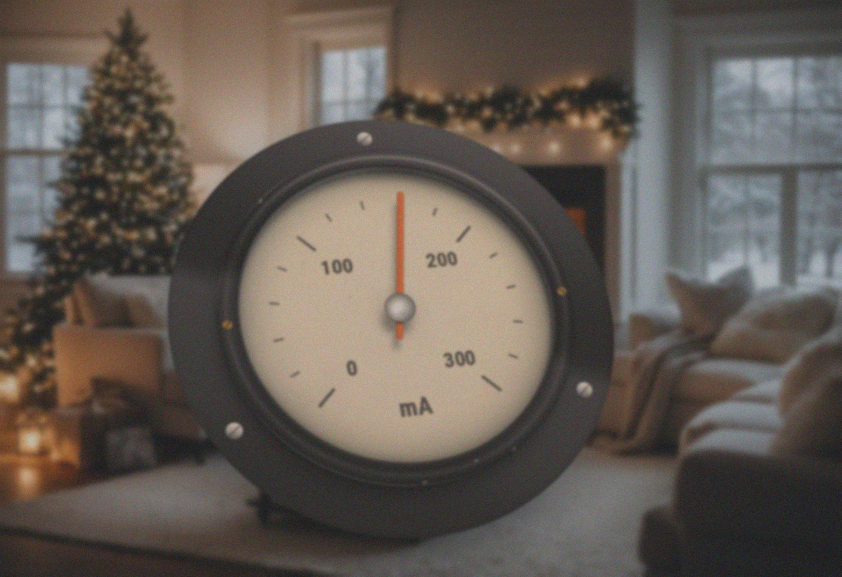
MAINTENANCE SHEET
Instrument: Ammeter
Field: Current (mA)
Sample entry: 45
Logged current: 160
